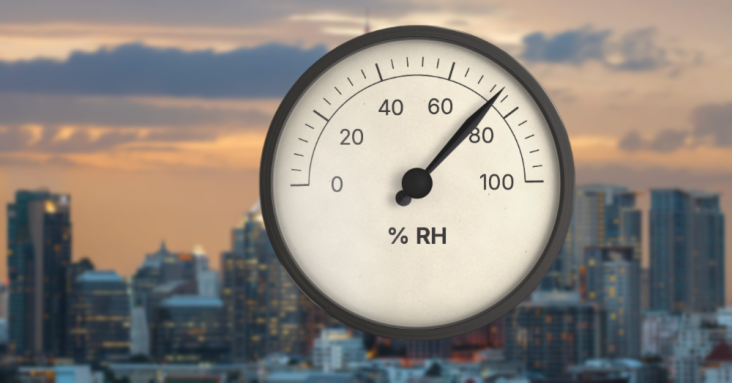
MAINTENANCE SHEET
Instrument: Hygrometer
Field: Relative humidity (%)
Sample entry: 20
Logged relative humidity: 74
